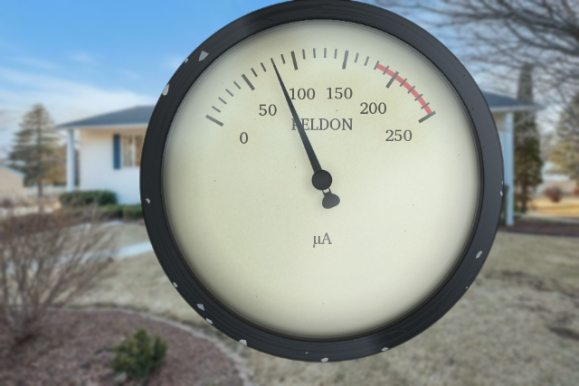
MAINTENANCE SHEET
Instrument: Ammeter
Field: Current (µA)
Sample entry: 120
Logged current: 80
